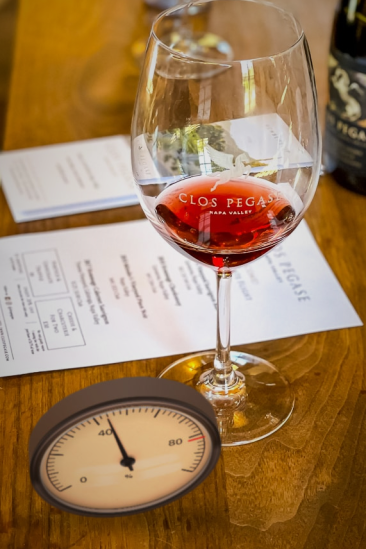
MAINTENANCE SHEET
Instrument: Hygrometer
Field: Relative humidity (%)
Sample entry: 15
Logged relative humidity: 44
